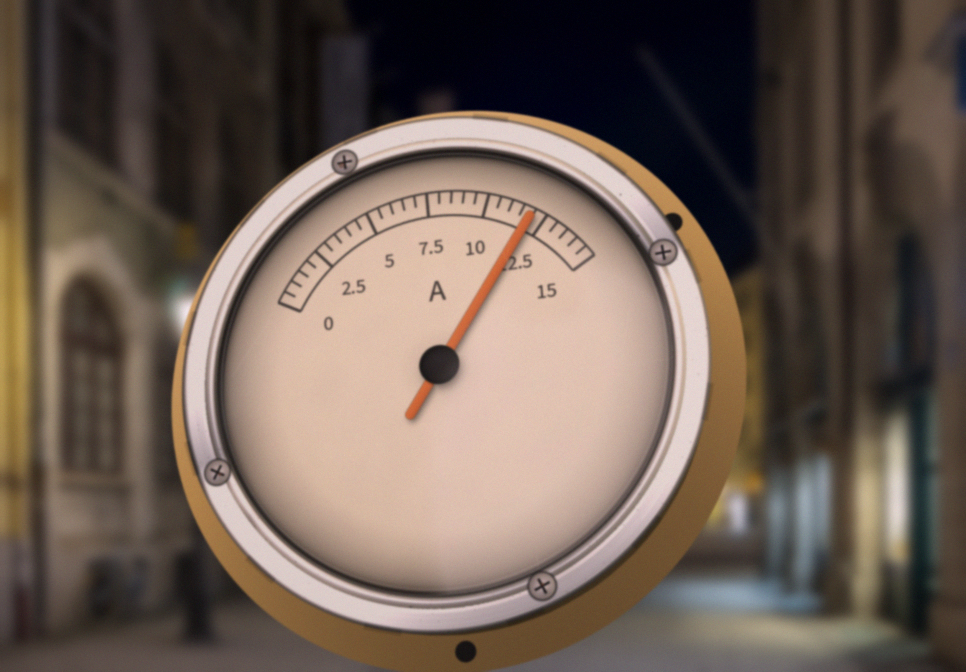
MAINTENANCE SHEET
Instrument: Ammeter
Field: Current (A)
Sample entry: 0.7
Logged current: 12
